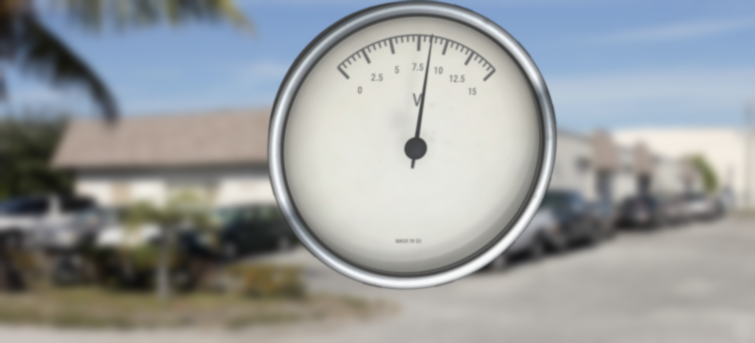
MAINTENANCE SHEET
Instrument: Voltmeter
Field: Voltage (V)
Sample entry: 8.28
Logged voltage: 8.5
